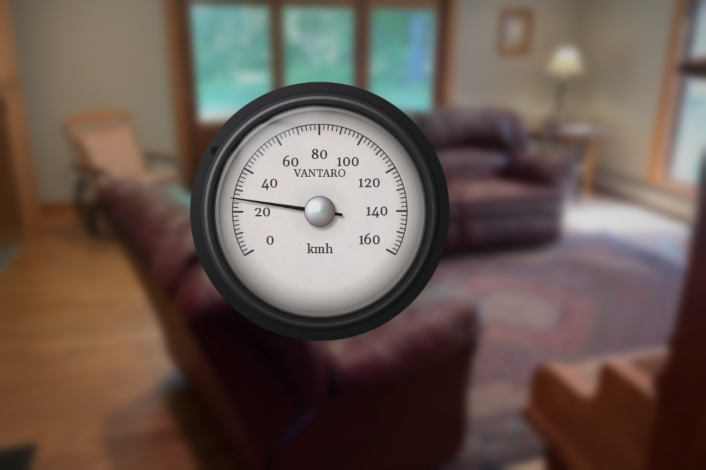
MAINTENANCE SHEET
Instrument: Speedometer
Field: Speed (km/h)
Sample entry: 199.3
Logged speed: 26
